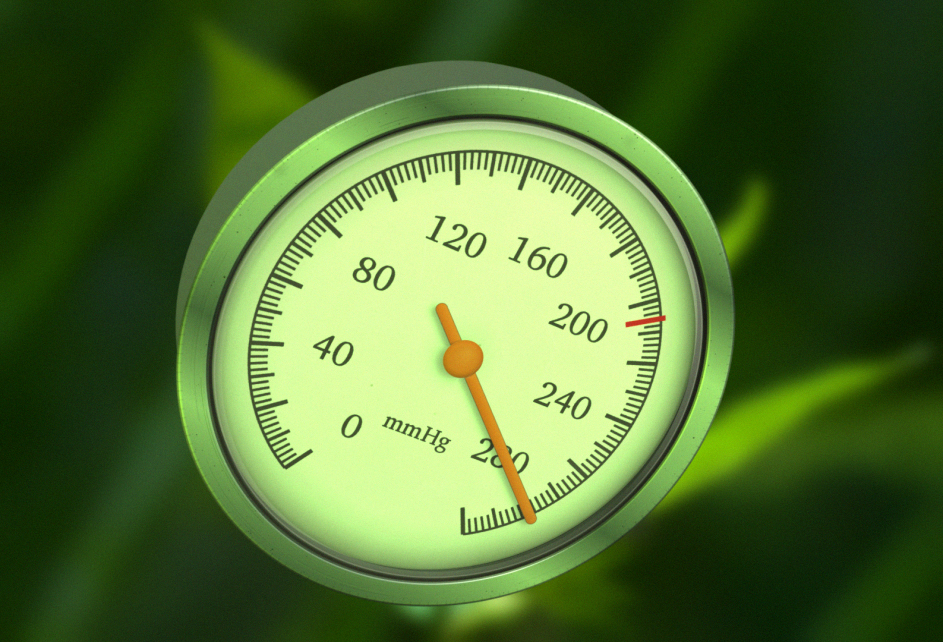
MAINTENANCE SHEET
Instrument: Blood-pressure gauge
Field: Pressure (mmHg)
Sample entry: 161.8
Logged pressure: 280
